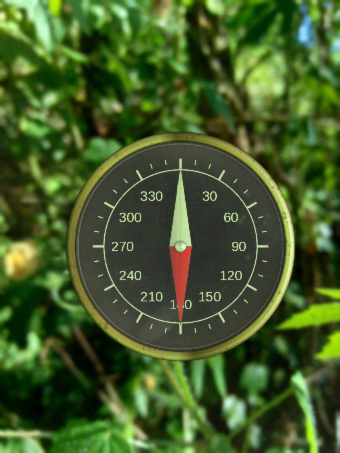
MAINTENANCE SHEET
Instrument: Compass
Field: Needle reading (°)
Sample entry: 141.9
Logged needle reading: 180
